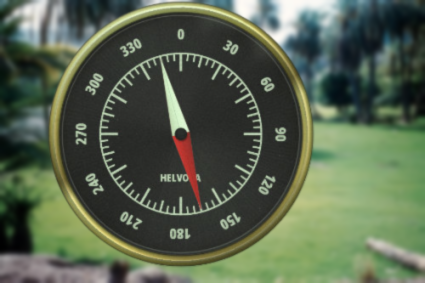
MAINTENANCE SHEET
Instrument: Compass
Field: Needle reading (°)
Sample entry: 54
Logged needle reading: 165
